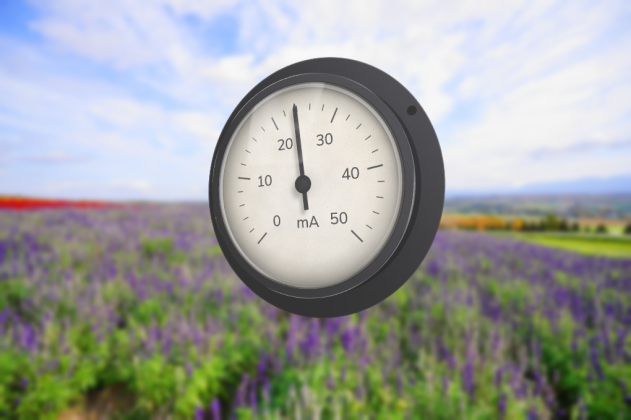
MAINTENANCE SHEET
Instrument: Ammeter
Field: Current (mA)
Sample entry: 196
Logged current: 24
